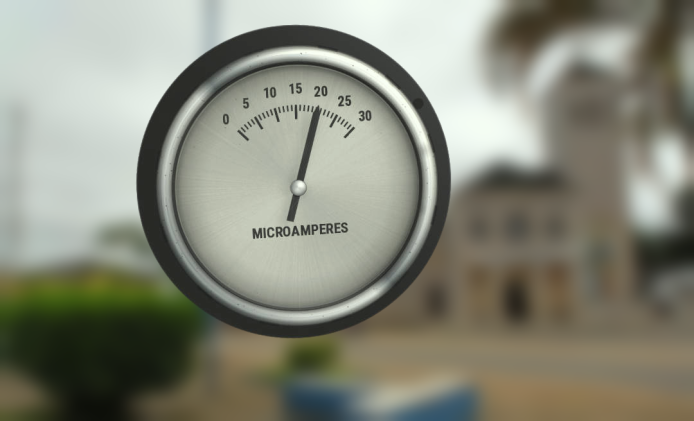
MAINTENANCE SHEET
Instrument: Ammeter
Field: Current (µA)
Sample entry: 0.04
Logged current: 20
